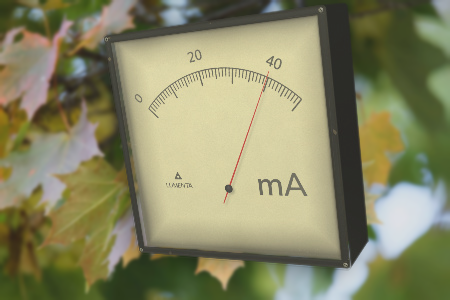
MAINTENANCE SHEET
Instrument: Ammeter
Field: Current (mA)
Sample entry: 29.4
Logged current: 40
